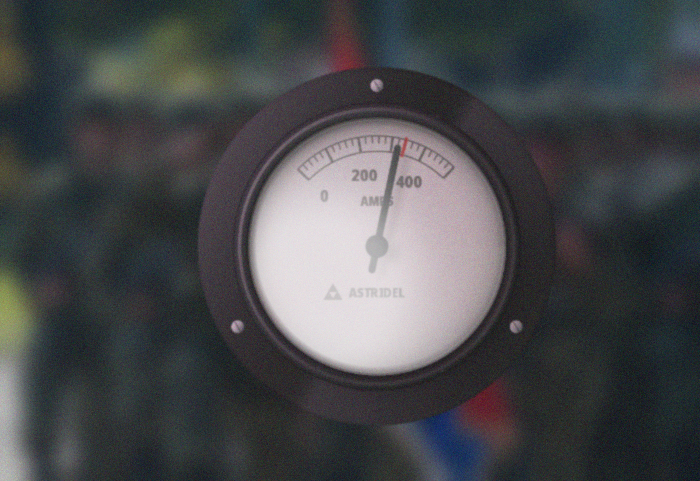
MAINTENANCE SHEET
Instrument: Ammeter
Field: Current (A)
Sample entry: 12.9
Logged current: 320
